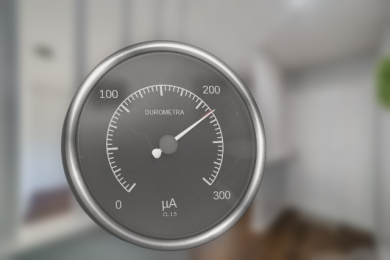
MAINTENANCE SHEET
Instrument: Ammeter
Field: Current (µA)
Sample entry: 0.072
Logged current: 215
